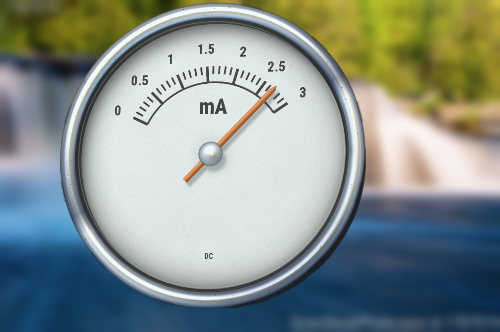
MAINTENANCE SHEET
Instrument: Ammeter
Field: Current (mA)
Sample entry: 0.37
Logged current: 2.7
